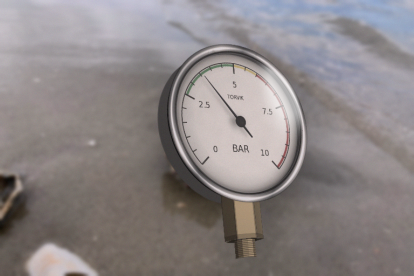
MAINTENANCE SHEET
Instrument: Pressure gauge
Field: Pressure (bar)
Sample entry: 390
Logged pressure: 3.5
